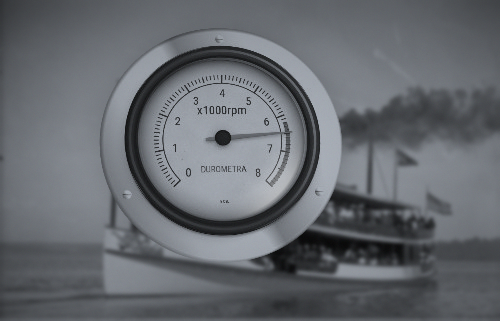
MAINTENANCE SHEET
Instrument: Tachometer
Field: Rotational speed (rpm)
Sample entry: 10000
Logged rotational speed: 6500
